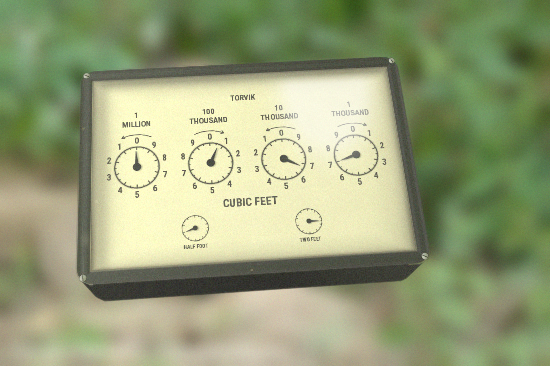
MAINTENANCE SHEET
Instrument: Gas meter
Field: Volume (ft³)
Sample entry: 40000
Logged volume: 6700
